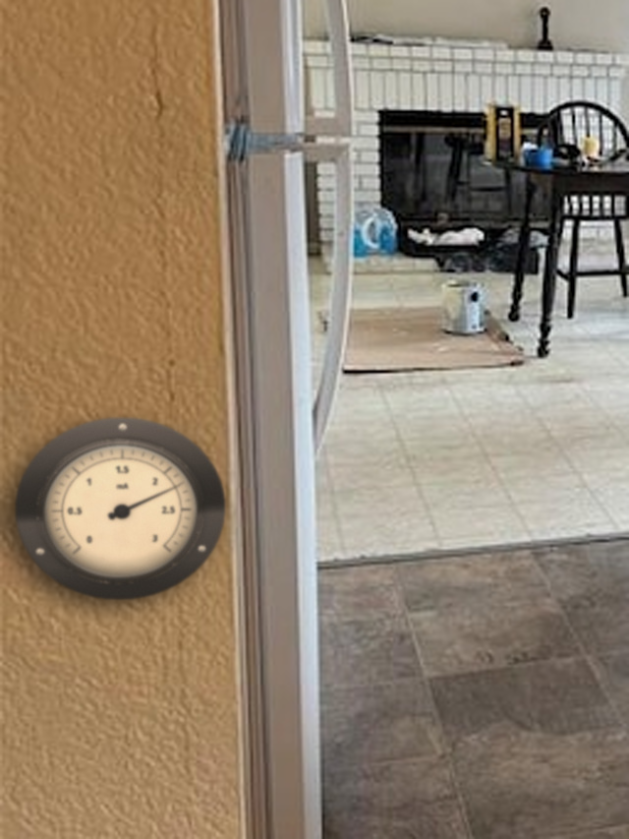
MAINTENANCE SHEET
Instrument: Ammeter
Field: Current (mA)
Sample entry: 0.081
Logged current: 2.2
